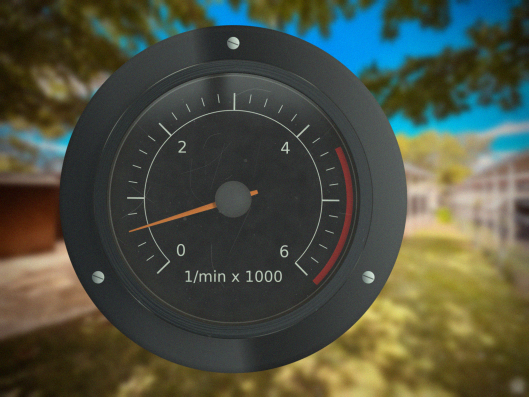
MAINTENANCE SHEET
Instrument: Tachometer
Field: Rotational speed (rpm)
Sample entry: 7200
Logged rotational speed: 600
